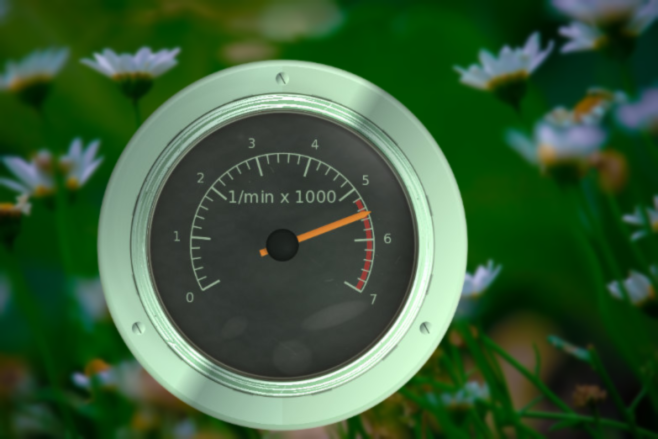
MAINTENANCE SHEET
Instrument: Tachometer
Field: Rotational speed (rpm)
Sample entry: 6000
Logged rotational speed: 5500
